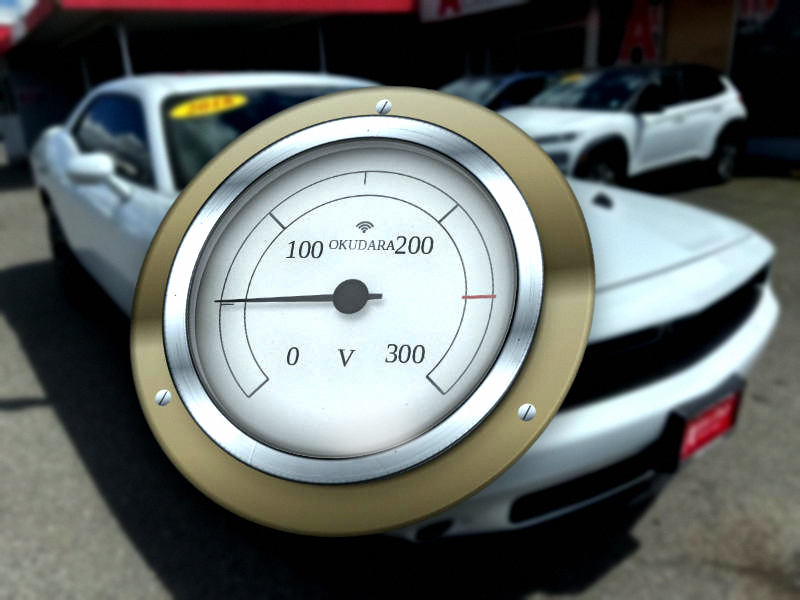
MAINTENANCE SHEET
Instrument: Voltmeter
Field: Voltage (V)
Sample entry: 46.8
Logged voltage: 50
